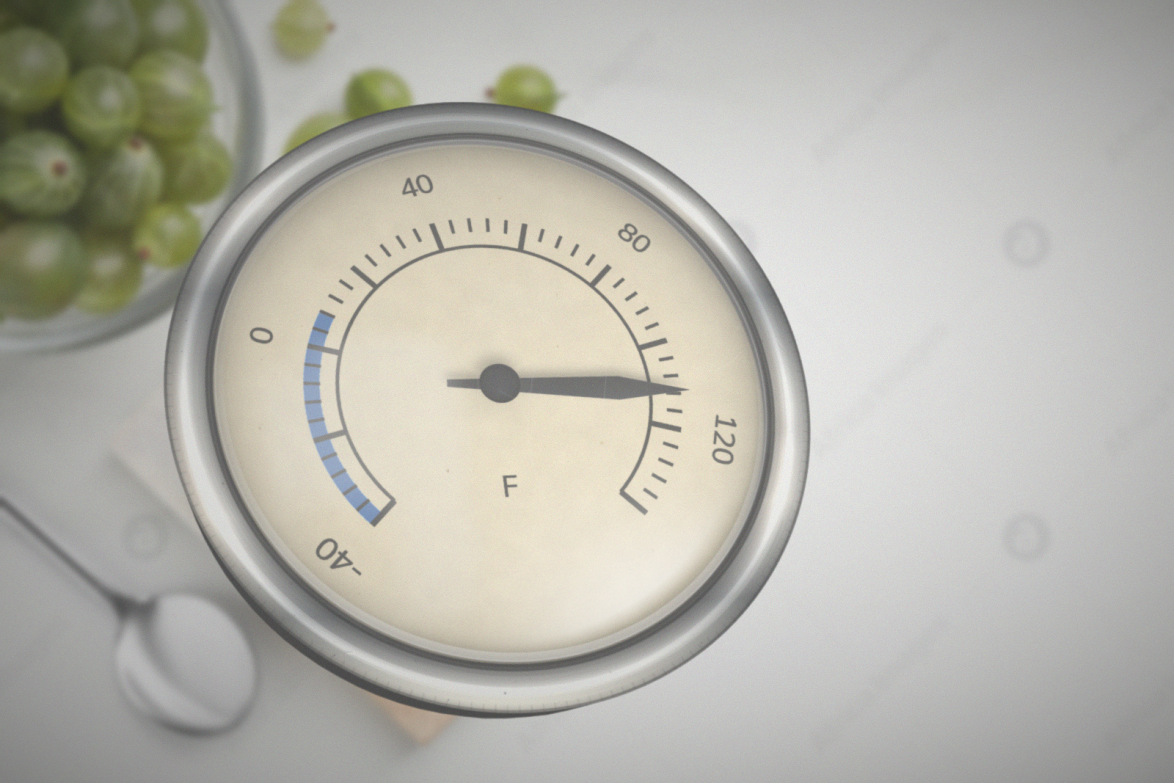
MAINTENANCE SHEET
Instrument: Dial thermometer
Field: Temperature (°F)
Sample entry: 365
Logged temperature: 112
